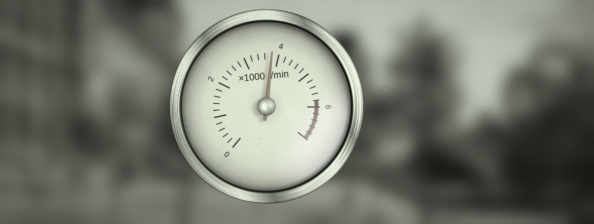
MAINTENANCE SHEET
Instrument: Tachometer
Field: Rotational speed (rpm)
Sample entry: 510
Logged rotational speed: 3800
